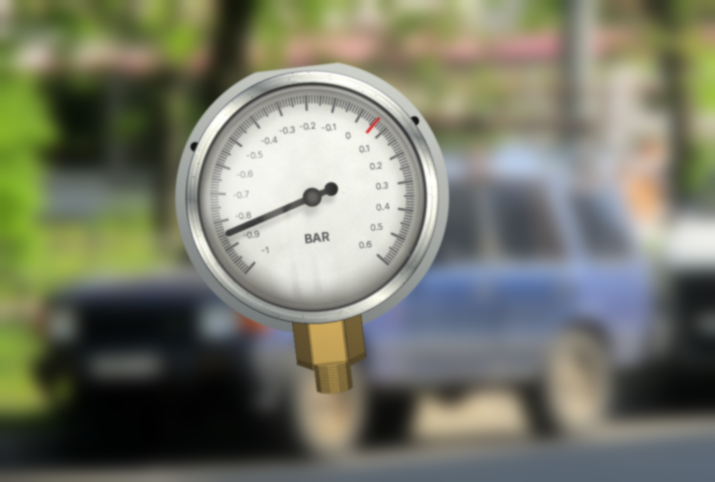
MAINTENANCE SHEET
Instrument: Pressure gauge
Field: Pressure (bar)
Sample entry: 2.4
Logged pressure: -0.85
